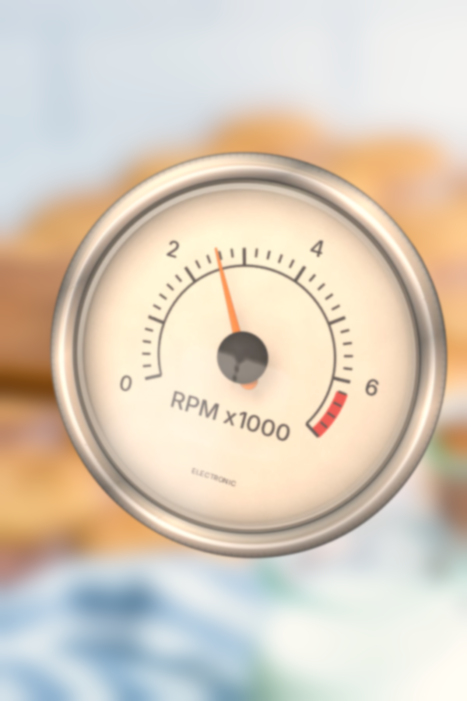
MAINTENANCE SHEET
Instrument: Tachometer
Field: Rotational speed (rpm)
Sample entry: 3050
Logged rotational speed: 2600
